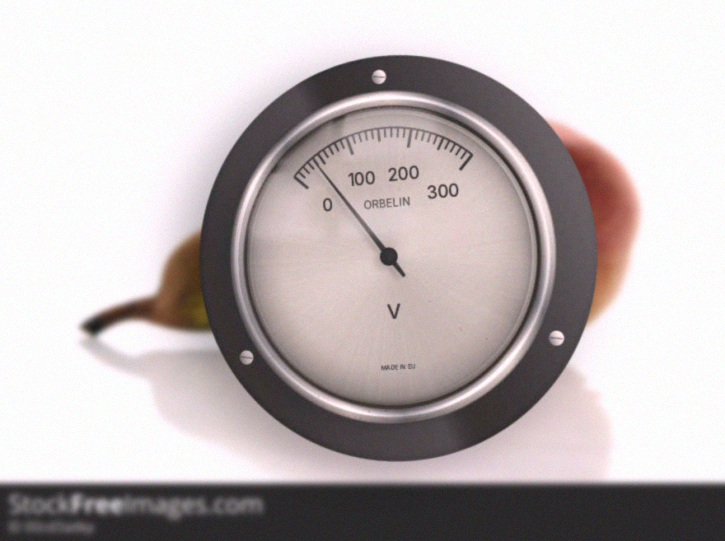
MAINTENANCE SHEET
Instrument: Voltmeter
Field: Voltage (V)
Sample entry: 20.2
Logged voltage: 40
